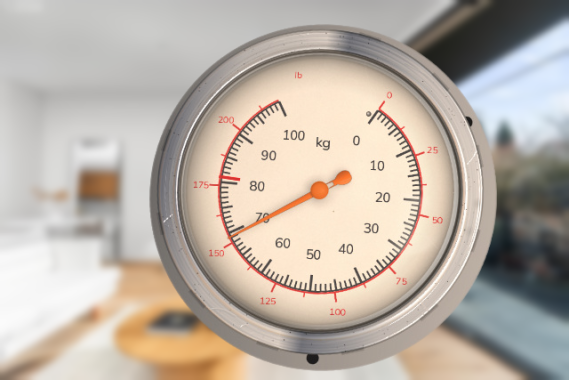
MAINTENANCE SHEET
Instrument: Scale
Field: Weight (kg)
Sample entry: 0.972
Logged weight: 69
